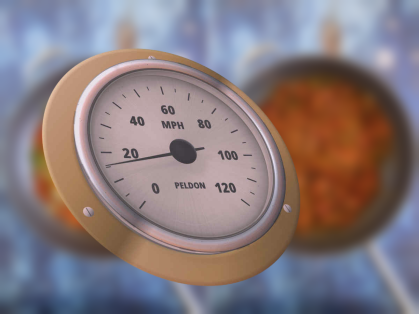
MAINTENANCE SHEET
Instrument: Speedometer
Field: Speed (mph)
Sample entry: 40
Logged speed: 15
